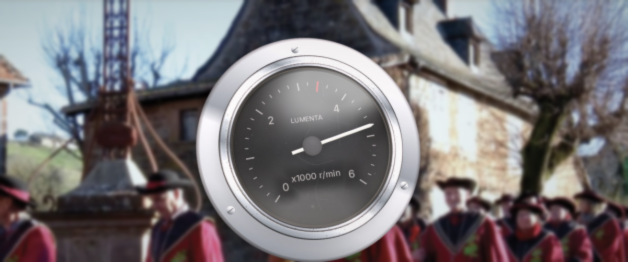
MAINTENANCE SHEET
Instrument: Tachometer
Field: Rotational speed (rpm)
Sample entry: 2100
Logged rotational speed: 4800
